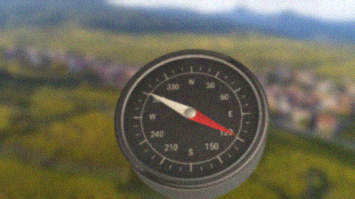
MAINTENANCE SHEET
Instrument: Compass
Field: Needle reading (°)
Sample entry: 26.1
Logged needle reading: 120
